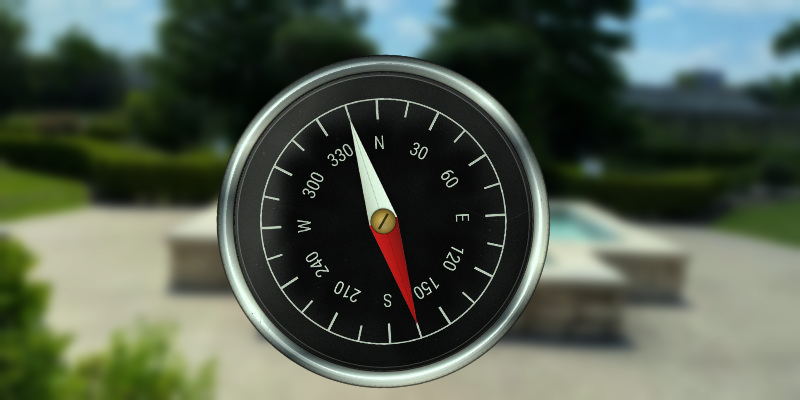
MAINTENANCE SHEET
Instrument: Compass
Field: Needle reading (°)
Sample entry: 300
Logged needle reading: 165
